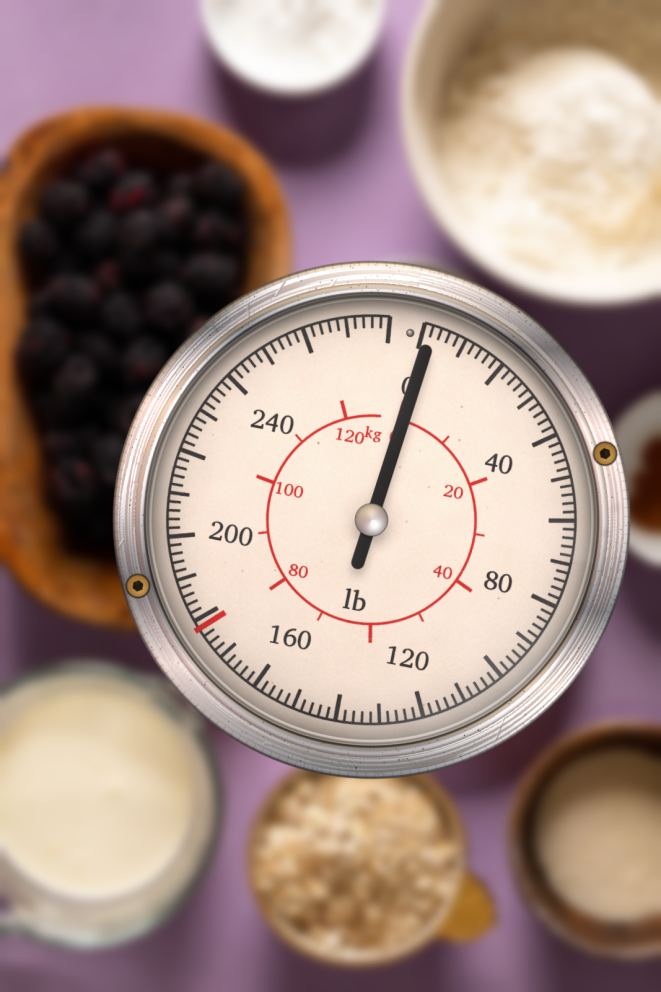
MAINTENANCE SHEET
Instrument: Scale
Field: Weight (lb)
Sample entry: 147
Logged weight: 2
